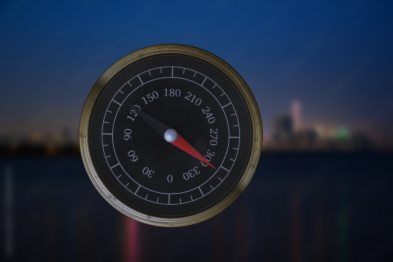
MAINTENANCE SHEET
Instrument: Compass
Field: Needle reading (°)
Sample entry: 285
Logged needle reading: 305
